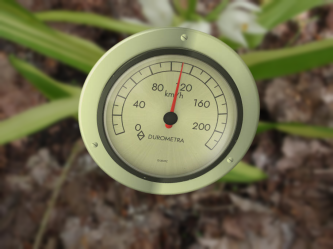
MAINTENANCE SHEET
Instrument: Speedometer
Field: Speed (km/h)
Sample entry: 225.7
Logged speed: 110
